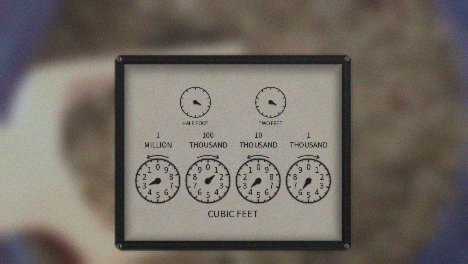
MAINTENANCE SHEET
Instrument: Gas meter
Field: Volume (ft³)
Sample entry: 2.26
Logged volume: 313600
